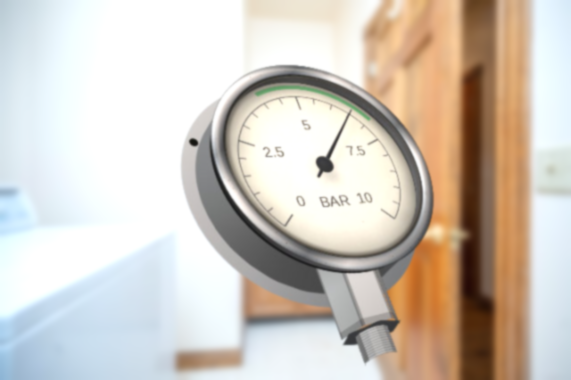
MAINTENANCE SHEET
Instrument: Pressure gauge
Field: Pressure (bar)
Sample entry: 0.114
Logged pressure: 6.5
